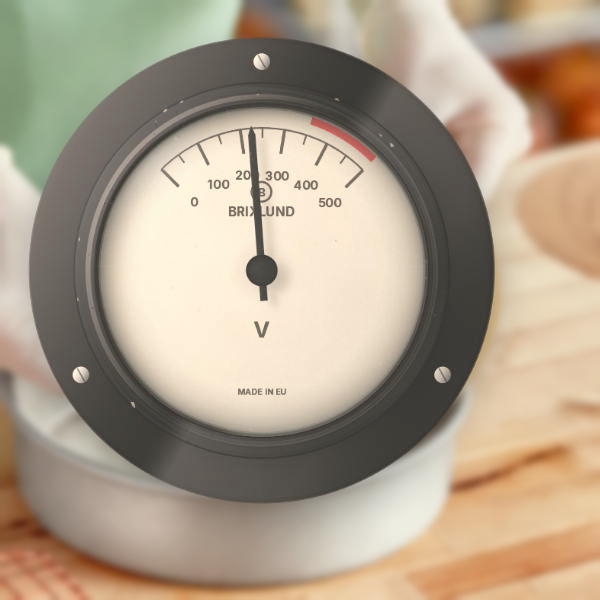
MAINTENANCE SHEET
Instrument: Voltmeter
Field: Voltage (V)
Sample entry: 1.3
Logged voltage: 225
